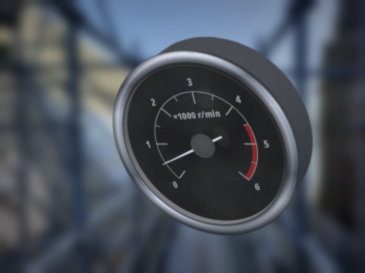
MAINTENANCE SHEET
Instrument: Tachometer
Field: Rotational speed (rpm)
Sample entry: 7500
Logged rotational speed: 500
